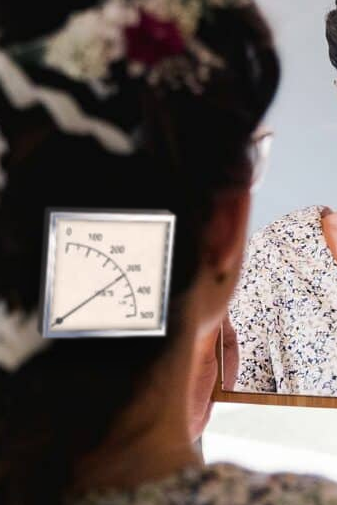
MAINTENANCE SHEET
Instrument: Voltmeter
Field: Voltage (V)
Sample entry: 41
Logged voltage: 300
